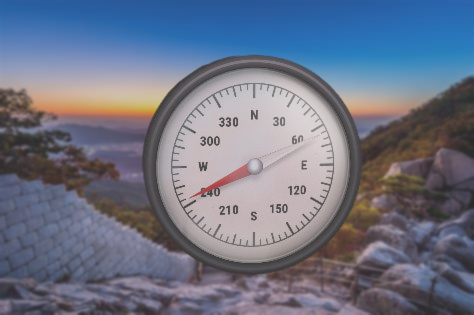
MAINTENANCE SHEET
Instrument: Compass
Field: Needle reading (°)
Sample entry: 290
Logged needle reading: 245
